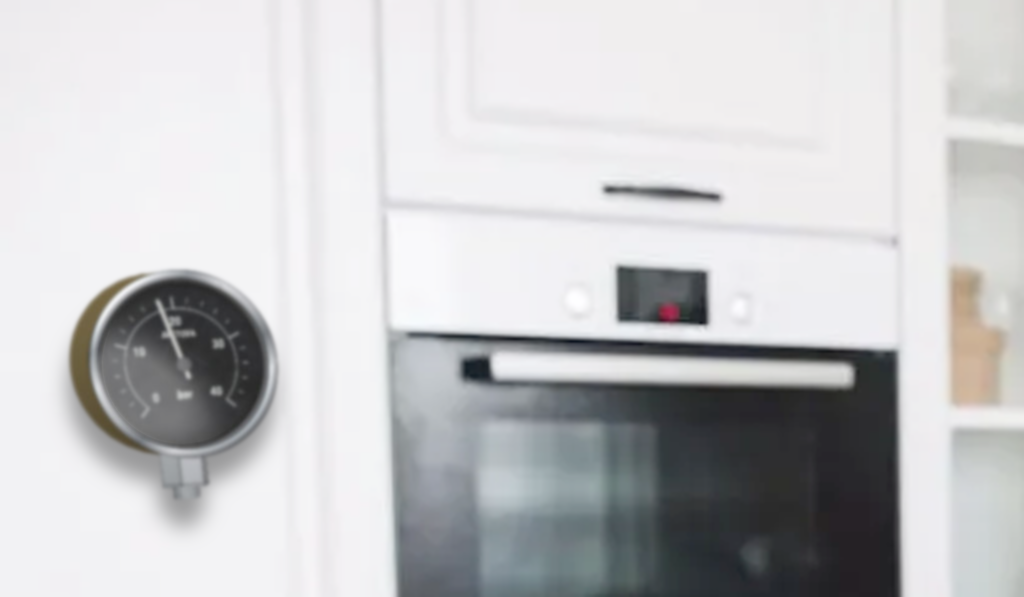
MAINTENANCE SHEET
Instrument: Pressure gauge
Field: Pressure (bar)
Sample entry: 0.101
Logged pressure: 18
